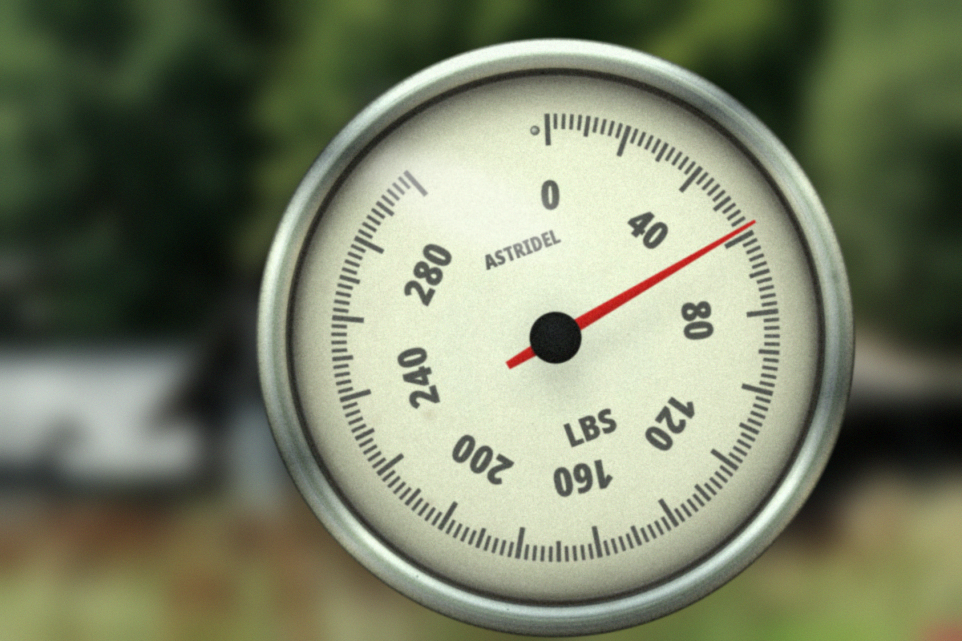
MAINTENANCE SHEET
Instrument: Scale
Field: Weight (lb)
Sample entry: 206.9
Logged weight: 58
